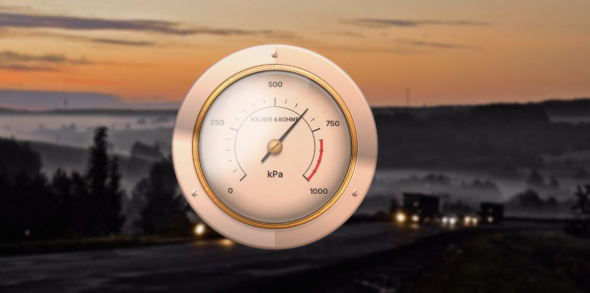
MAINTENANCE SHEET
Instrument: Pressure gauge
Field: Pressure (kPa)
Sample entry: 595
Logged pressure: 650
